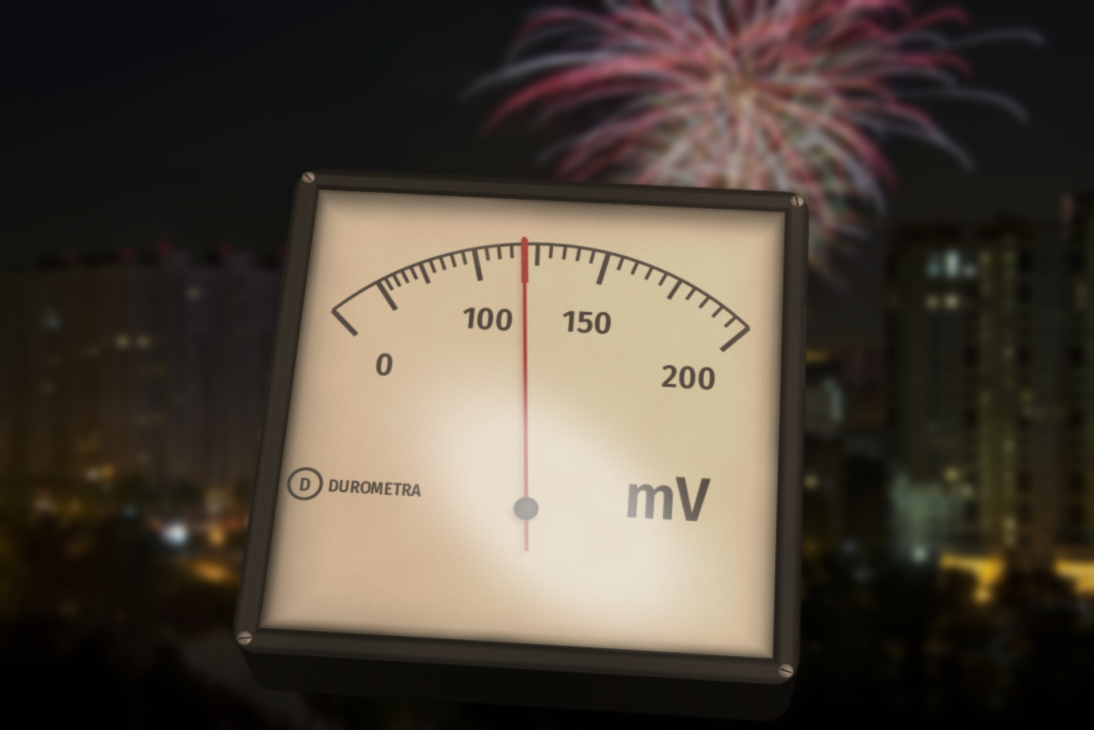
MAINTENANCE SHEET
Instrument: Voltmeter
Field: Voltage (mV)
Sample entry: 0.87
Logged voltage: 120
